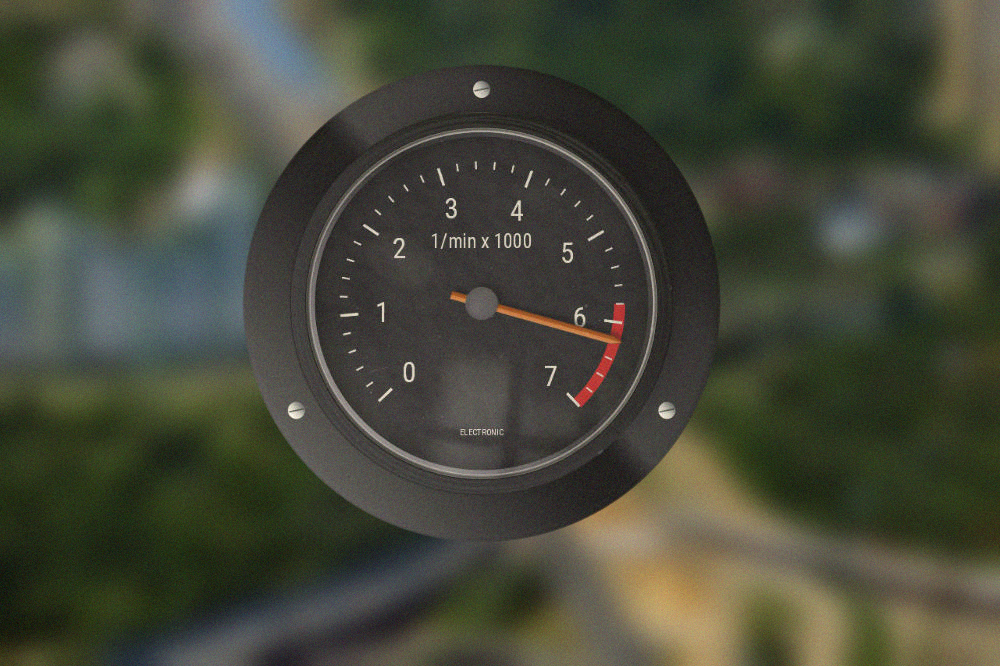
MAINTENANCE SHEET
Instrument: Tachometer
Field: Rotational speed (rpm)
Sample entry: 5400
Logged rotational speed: 6200
